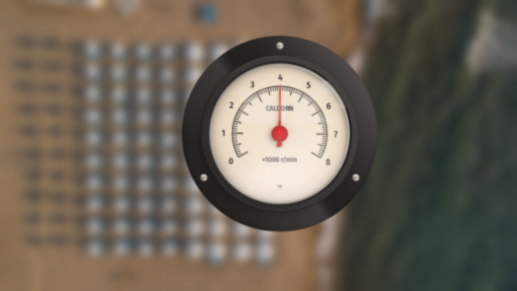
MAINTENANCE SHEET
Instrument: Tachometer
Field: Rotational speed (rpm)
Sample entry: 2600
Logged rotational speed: 4000
